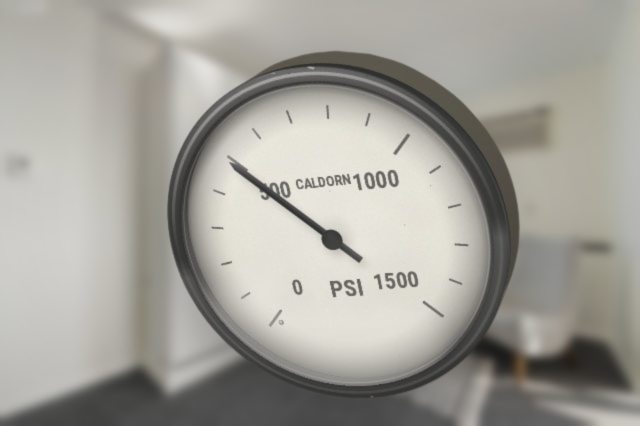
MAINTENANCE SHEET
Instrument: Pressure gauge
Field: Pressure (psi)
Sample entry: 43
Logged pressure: 500
